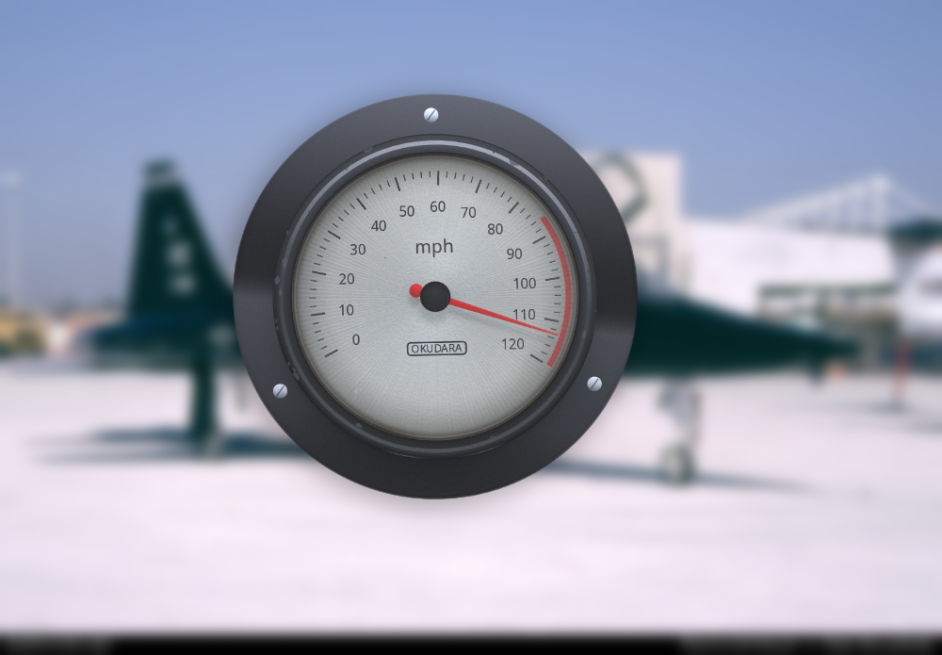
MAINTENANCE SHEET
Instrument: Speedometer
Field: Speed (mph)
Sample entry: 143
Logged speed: 113
